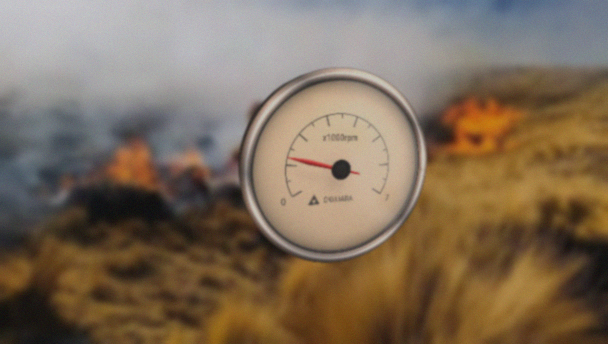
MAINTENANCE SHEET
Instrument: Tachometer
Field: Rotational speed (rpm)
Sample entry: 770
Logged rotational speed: 1250
